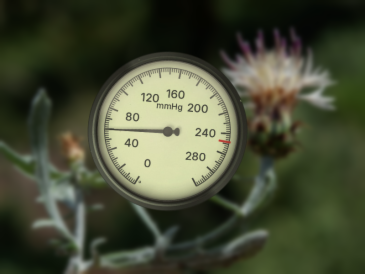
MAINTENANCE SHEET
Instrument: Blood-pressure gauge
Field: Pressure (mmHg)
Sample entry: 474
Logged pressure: 60
